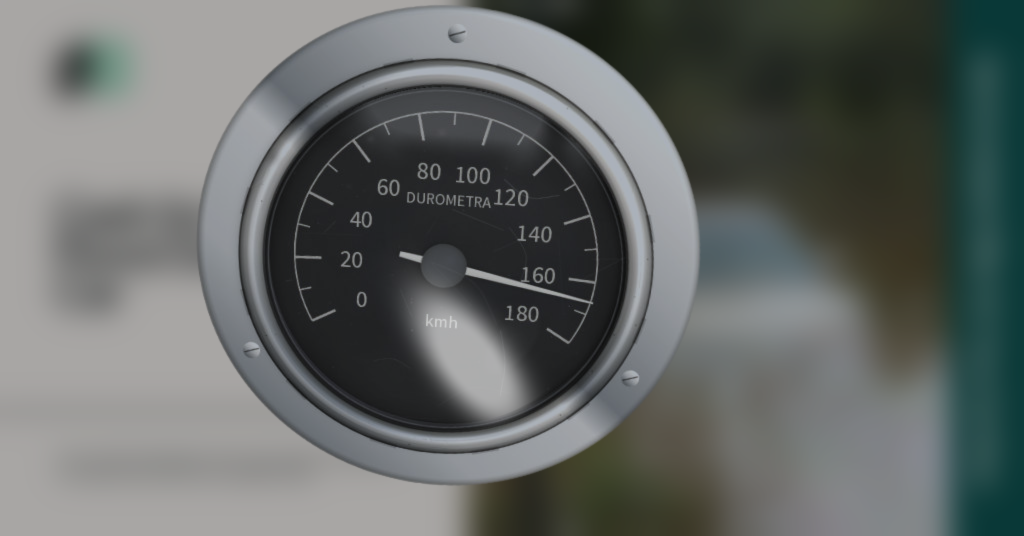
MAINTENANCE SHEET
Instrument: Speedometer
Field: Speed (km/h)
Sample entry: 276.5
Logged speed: 165
